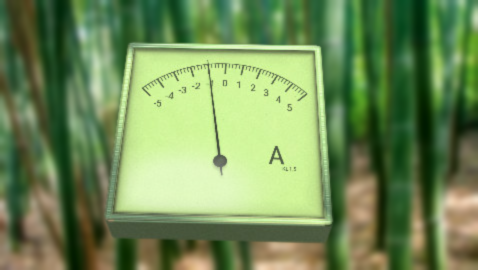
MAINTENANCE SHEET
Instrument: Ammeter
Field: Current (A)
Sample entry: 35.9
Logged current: -1
